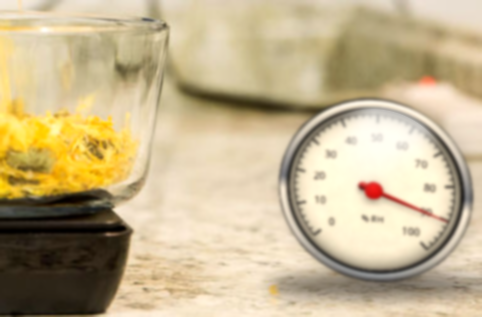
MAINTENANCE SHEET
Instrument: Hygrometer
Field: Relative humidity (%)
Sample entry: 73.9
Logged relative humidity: 90
